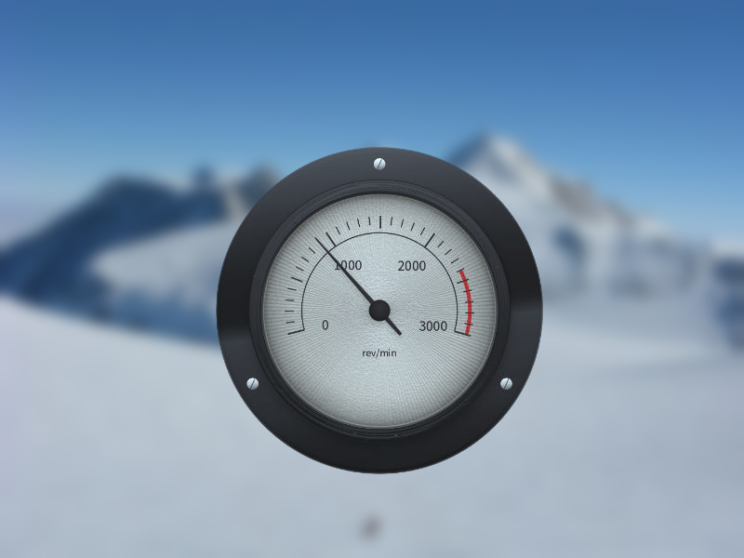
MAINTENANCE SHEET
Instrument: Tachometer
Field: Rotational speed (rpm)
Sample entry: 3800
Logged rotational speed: 900
